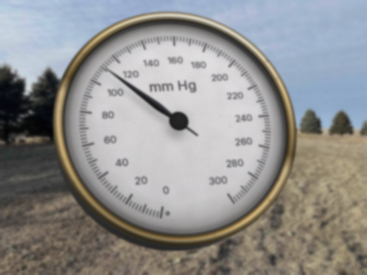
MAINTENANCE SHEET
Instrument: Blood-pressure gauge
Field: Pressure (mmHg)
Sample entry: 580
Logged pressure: 110
